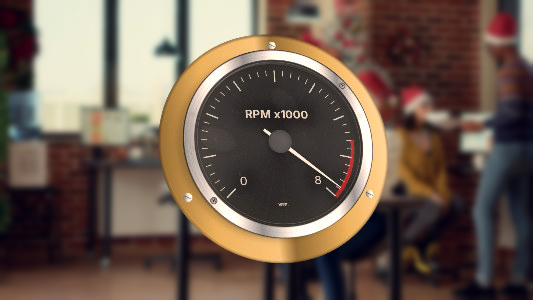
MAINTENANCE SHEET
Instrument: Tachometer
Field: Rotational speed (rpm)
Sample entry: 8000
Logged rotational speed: 7800
